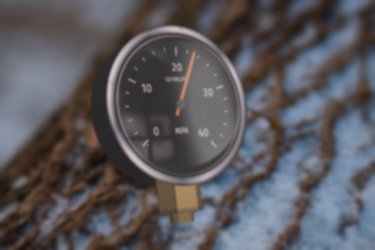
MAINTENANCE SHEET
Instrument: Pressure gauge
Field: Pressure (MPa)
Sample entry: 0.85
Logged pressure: 23
